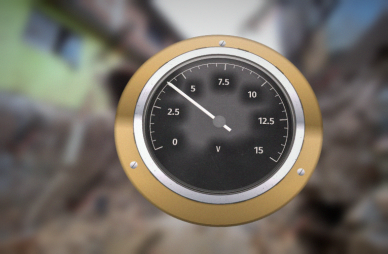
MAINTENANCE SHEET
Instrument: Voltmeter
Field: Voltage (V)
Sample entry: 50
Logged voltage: 4
